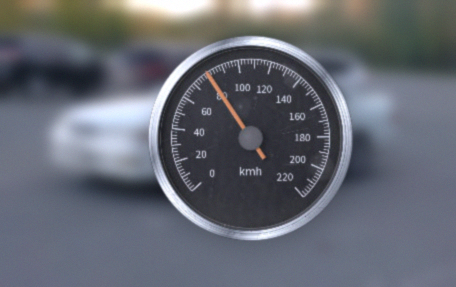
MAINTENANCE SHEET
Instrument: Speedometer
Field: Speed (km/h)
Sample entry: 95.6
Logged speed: 80
